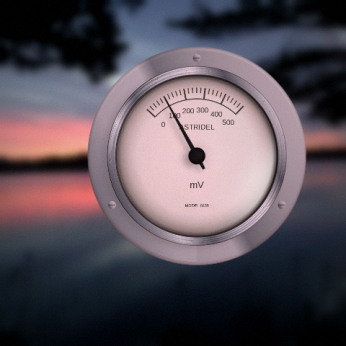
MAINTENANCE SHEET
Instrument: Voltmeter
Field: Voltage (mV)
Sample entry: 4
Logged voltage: 100
